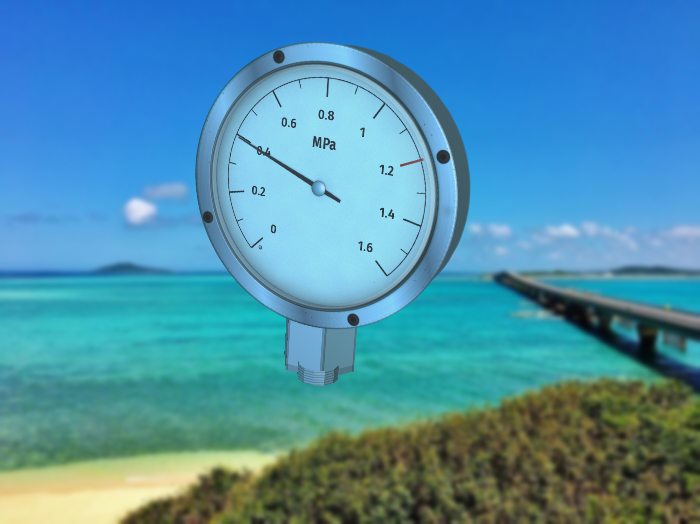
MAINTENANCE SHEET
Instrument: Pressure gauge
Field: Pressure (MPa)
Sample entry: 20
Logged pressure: 0.4
